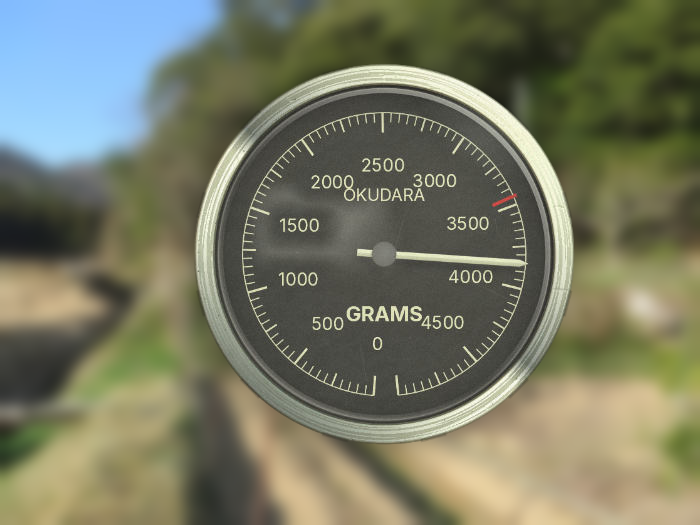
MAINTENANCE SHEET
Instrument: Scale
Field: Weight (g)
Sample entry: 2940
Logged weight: 3850
